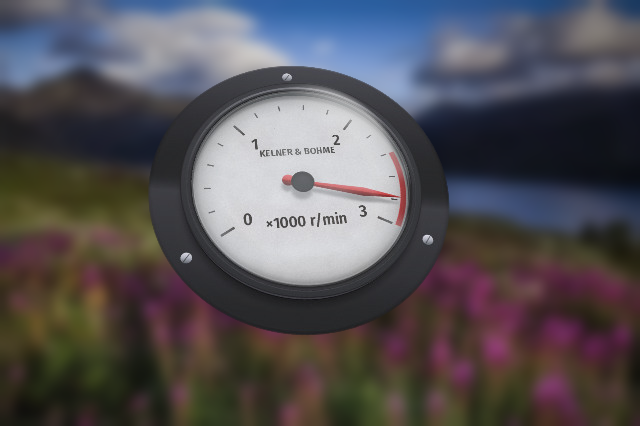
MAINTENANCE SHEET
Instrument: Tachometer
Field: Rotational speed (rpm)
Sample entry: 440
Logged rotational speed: 2800
